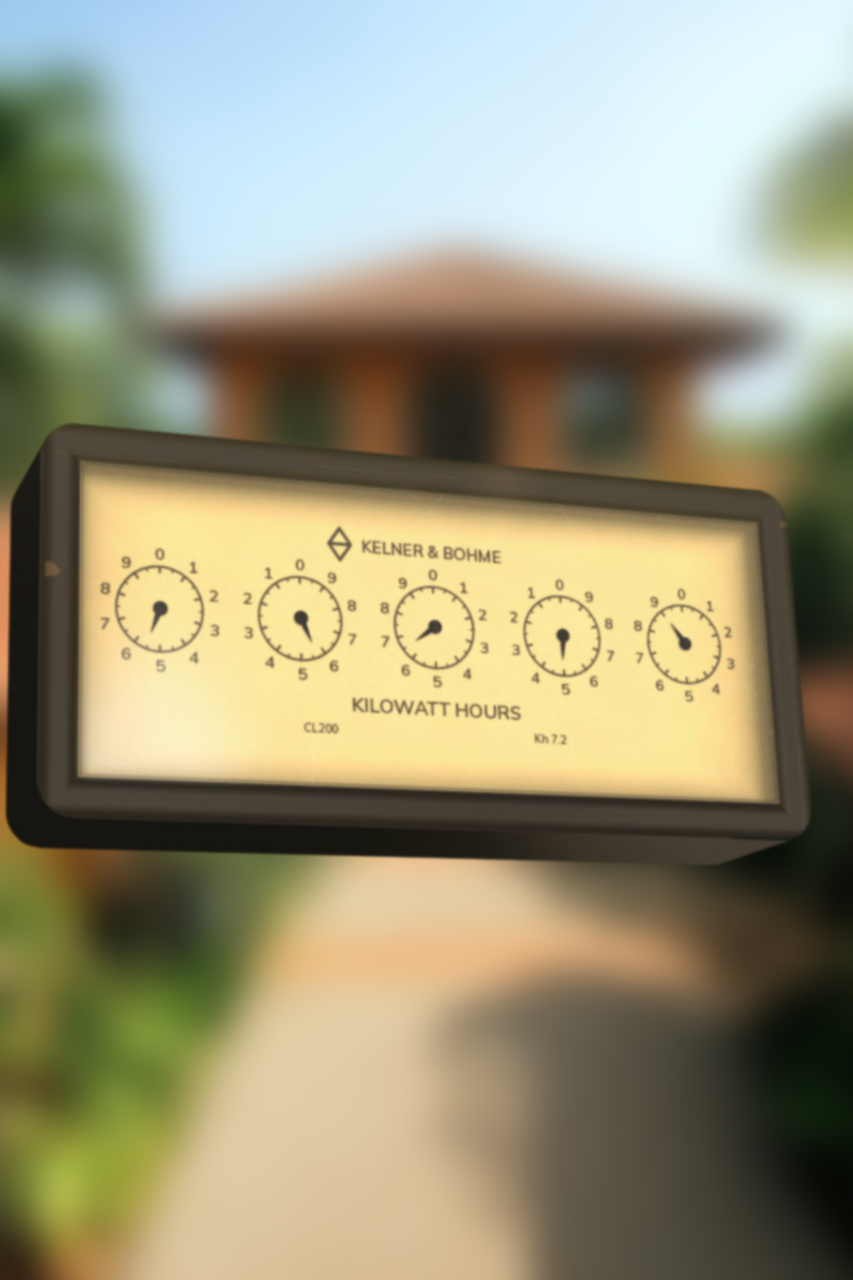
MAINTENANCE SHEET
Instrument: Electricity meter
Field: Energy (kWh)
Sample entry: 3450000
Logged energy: 55649
